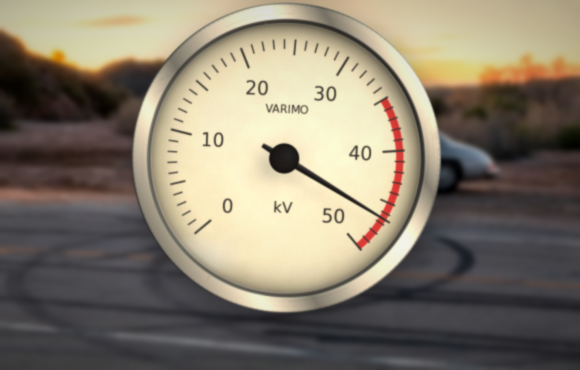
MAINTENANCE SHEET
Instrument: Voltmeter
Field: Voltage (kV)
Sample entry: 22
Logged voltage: 46.5
